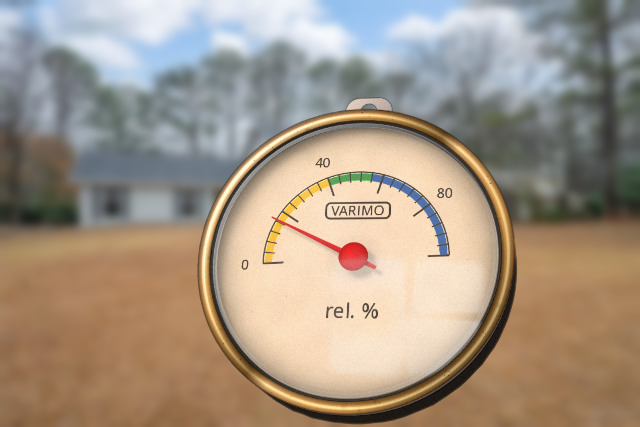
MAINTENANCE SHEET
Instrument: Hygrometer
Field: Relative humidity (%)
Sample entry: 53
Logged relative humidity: 16
